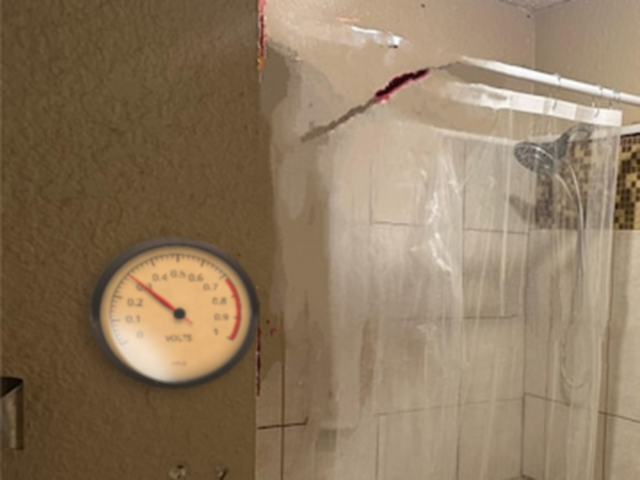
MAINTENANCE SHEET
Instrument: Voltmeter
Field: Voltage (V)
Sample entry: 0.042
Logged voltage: 0.3
